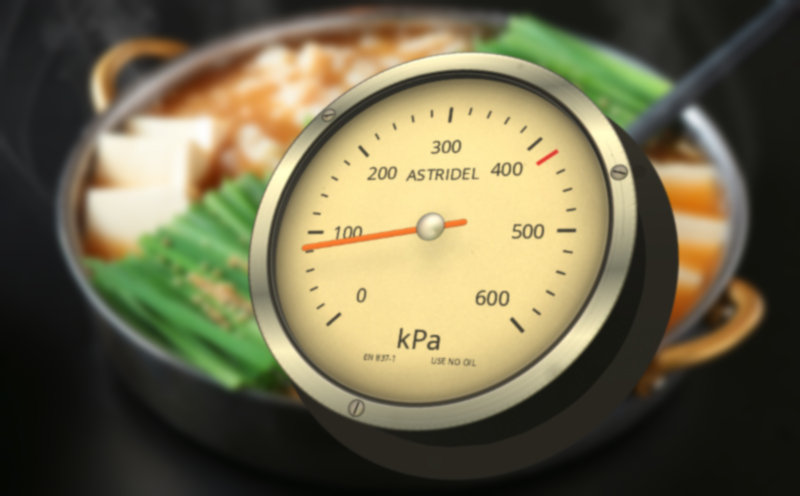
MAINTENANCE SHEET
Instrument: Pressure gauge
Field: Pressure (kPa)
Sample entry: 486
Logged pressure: 80
